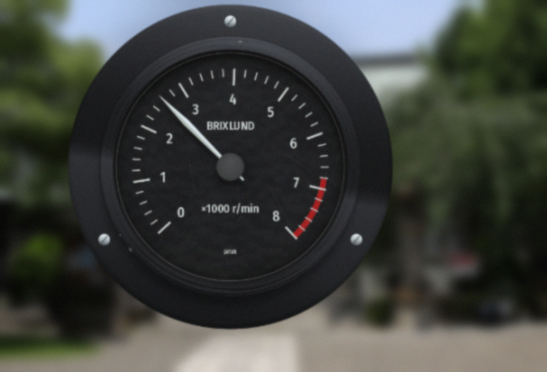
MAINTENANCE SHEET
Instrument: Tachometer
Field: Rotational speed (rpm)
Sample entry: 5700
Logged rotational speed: 2600
